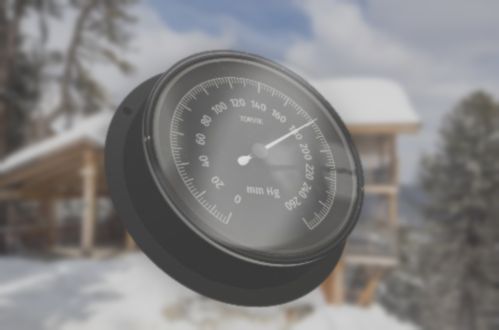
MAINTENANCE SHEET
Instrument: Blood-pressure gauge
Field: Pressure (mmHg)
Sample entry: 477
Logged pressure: 180
